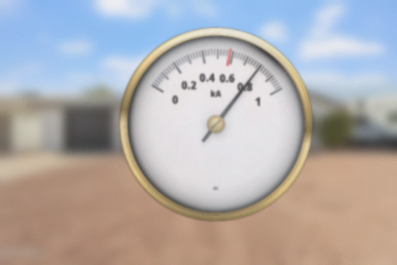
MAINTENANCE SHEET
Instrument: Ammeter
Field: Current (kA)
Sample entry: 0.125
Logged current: 0.8
